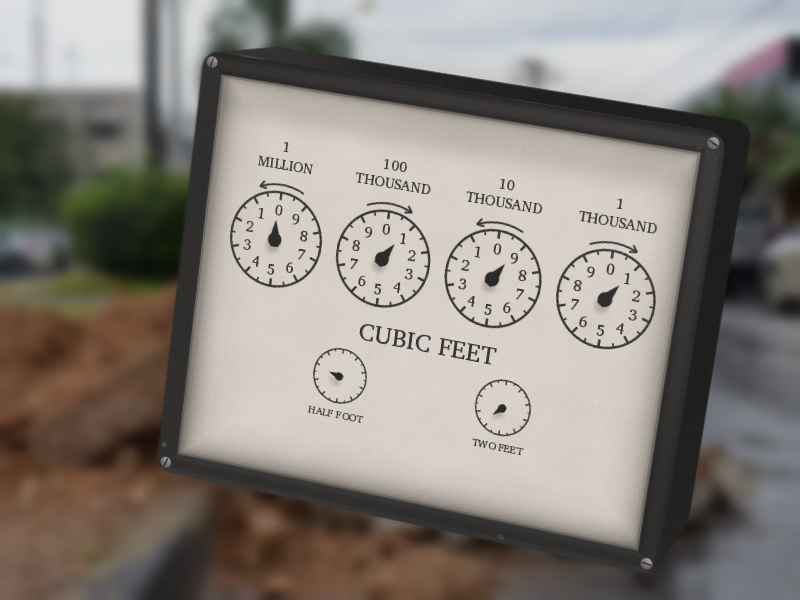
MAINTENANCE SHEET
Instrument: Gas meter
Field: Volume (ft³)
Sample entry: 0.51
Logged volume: 9100
